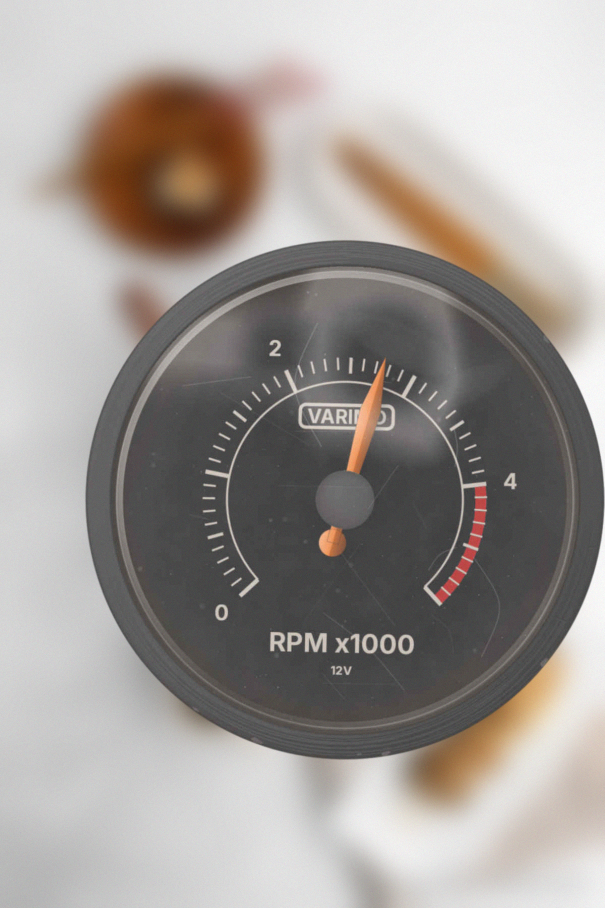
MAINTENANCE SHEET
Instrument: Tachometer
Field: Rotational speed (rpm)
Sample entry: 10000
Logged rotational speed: 2750
